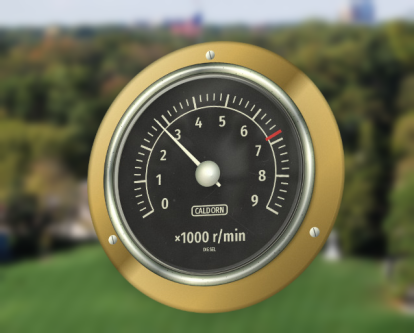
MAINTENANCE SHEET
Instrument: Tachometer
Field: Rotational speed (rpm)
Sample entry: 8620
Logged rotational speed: 2800
